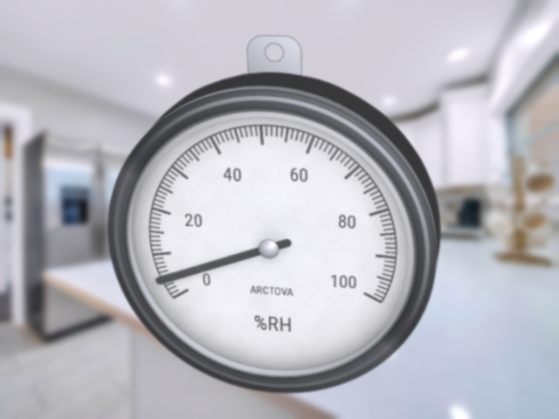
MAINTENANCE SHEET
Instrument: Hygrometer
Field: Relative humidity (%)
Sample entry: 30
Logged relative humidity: 5
